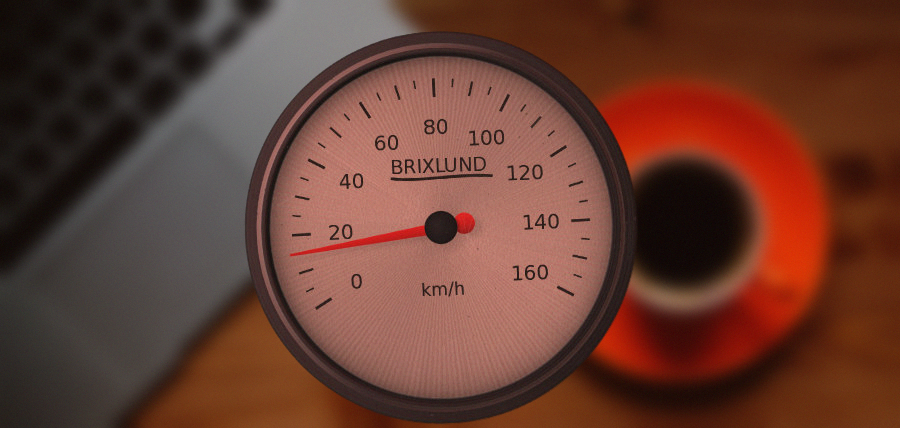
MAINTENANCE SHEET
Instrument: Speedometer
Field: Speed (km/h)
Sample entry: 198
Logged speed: 15
